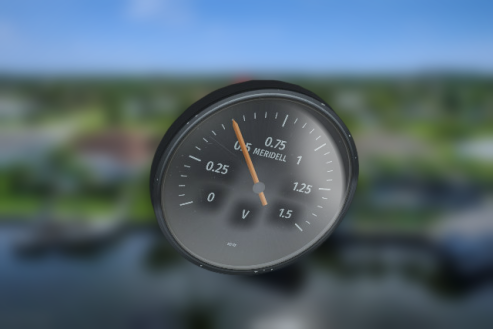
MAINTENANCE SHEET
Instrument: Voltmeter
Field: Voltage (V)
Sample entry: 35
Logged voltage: 0.5
